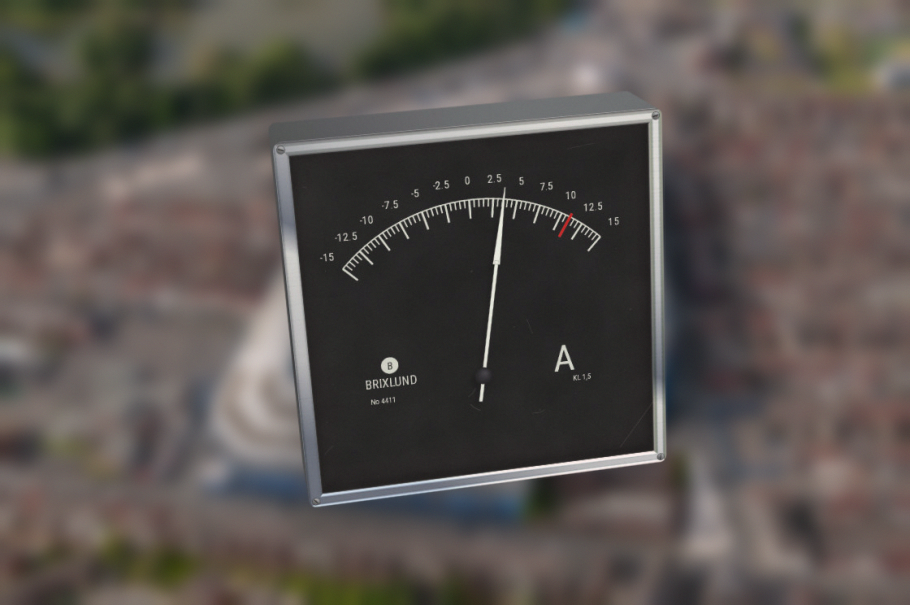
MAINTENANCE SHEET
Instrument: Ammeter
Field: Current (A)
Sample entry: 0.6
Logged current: 3.5
